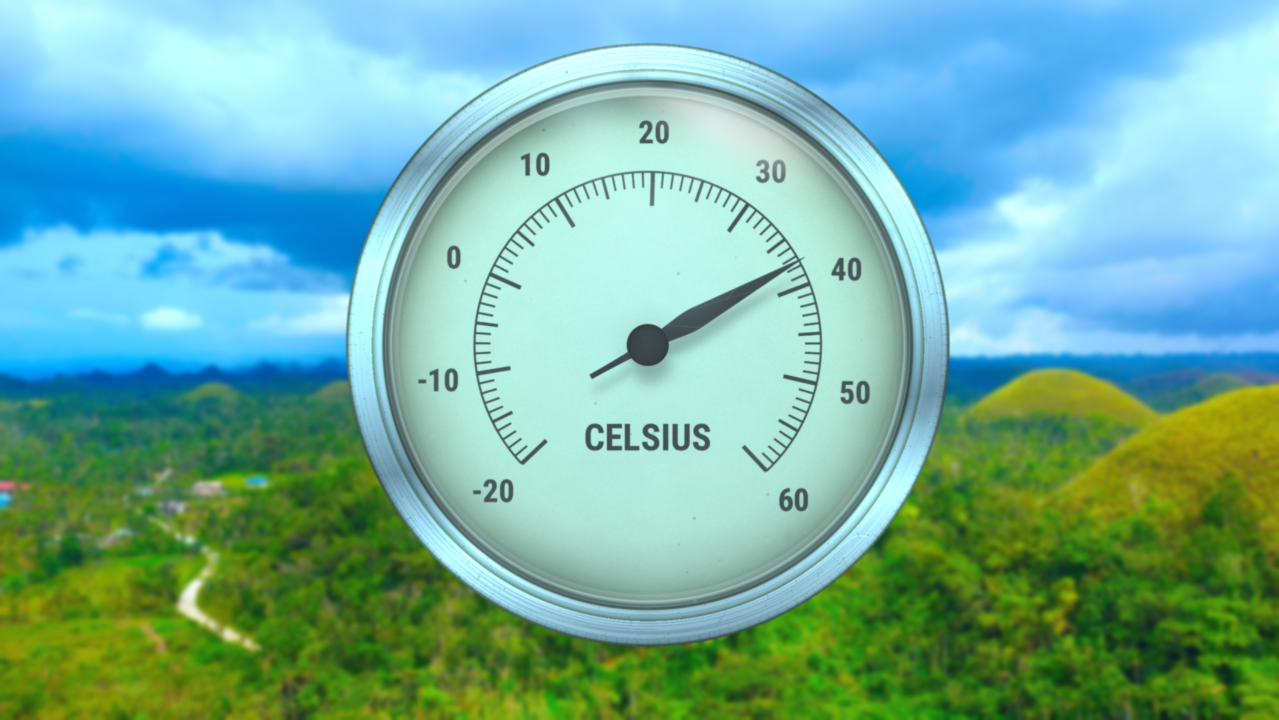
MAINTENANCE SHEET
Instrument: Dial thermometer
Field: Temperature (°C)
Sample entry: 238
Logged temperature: 37.5
